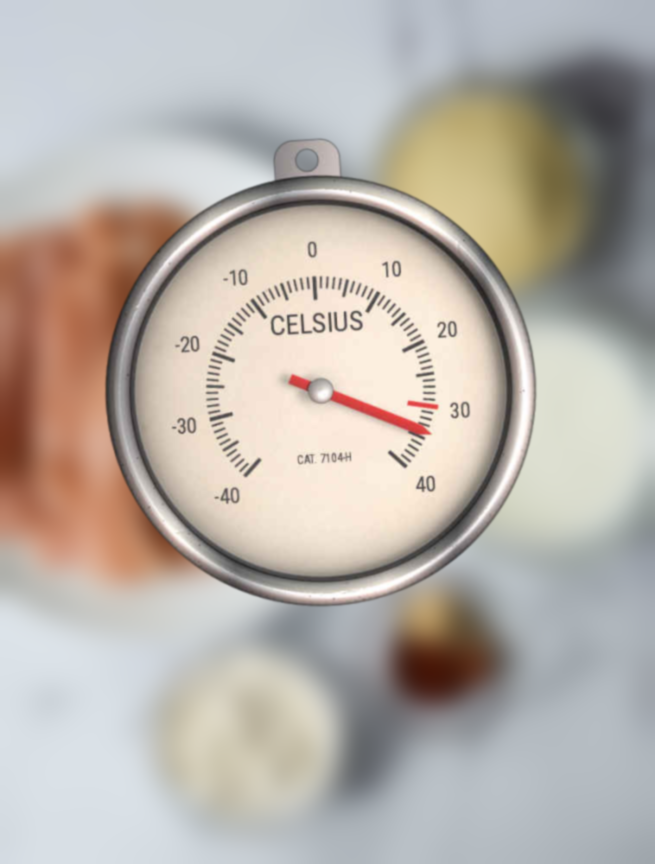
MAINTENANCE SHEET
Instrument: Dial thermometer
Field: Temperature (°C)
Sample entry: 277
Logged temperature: 34
